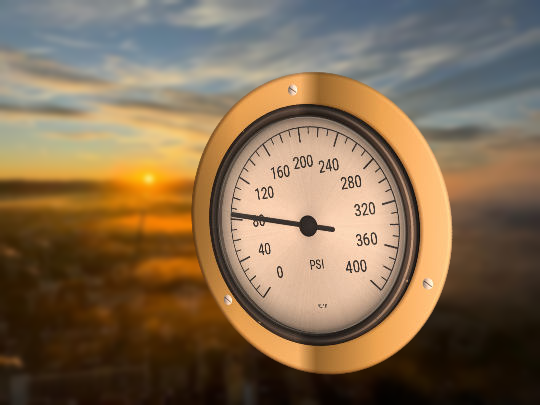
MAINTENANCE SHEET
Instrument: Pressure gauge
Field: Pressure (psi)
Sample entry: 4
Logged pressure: 85
